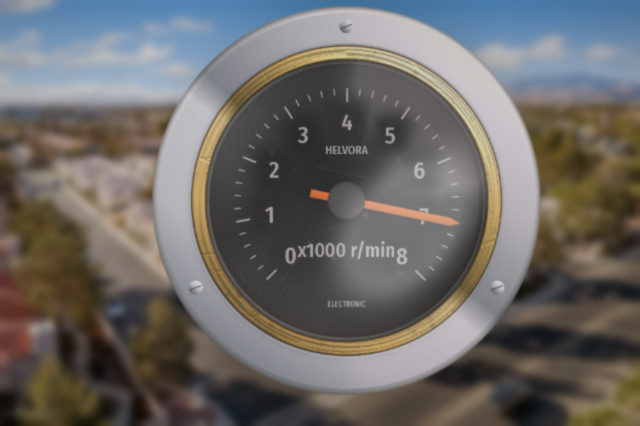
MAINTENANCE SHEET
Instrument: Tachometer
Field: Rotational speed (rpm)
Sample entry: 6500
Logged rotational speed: 7000
